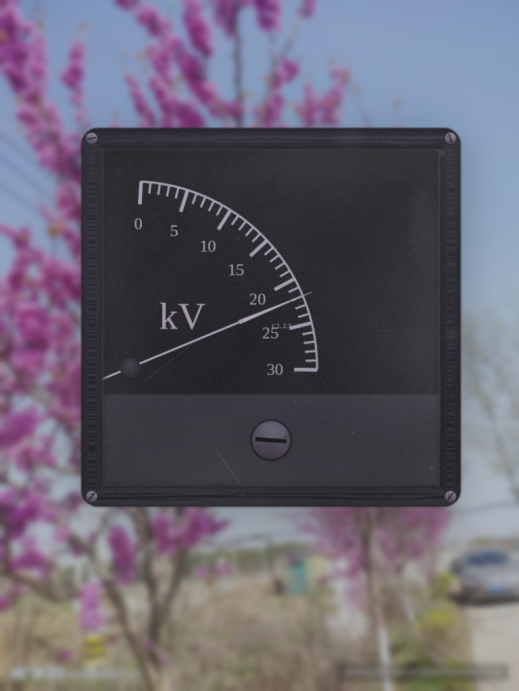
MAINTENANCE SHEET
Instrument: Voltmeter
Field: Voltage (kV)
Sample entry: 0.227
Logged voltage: 22
